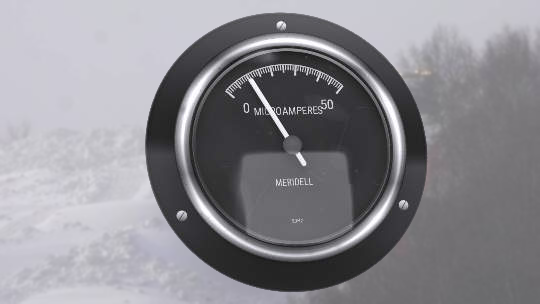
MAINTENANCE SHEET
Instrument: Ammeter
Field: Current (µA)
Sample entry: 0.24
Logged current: 10
